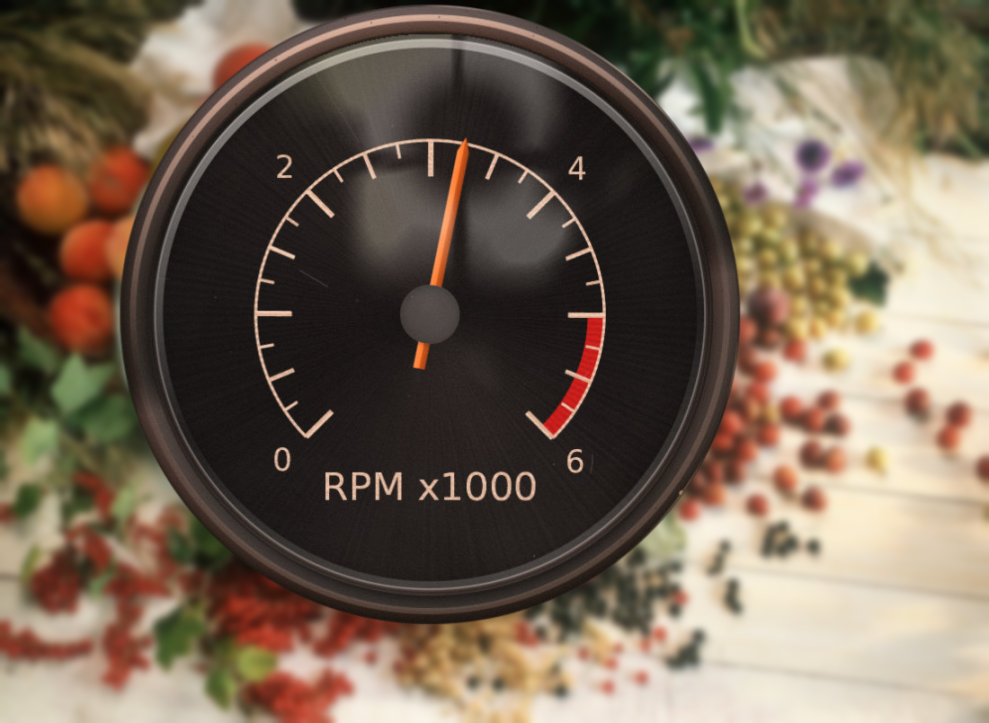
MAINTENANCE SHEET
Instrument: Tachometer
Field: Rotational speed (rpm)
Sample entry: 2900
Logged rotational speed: 3250
